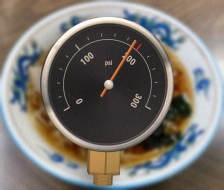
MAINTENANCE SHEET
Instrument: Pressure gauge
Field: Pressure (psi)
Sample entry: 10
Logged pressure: 190
